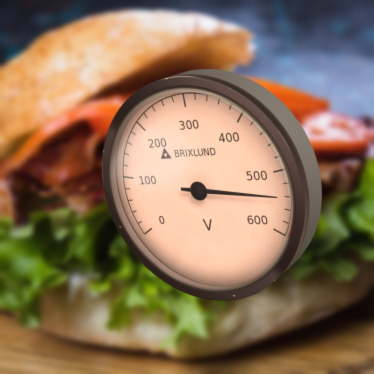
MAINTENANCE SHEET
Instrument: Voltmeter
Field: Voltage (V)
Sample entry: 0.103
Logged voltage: 540
